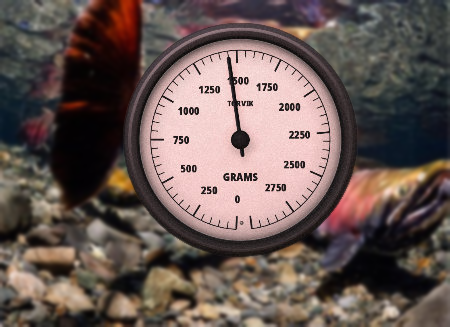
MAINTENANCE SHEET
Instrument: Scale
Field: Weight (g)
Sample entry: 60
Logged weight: 1450
